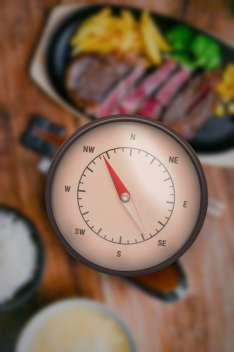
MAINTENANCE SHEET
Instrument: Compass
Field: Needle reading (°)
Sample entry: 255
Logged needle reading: 325
